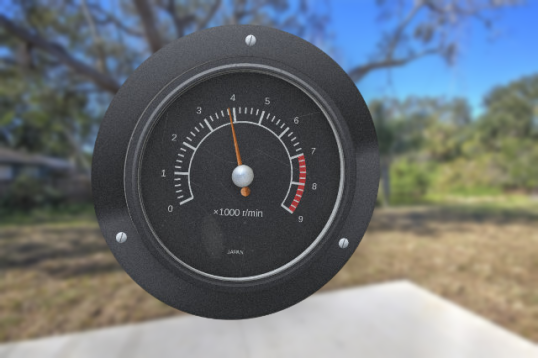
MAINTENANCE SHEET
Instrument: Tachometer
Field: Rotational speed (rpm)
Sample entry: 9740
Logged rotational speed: 3800
